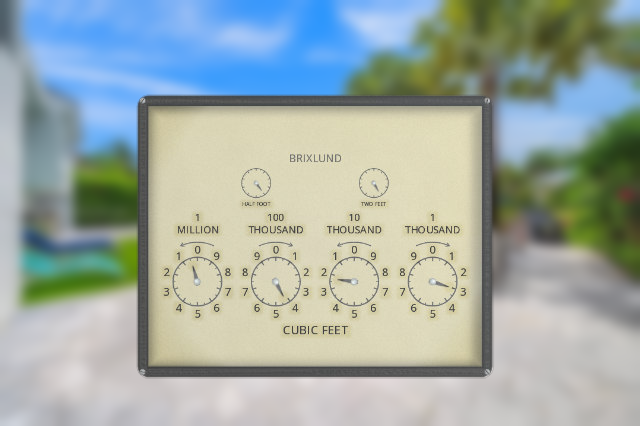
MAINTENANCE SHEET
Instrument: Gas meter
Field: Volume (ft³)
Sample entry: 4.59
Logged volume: 42300
